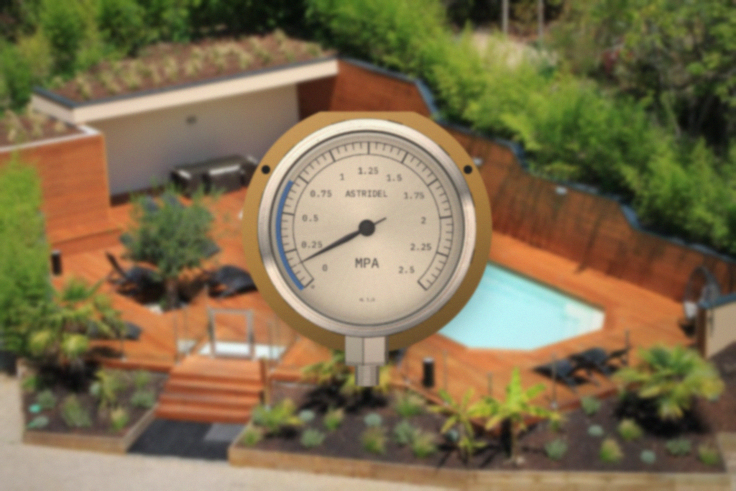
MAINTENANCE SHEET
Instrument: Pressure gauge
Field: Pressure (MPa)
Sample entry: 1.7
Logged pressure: 0.15
